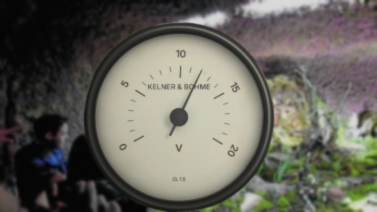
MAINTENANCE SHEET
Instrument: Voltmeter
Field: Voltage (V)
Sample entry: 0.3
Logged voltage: 12
